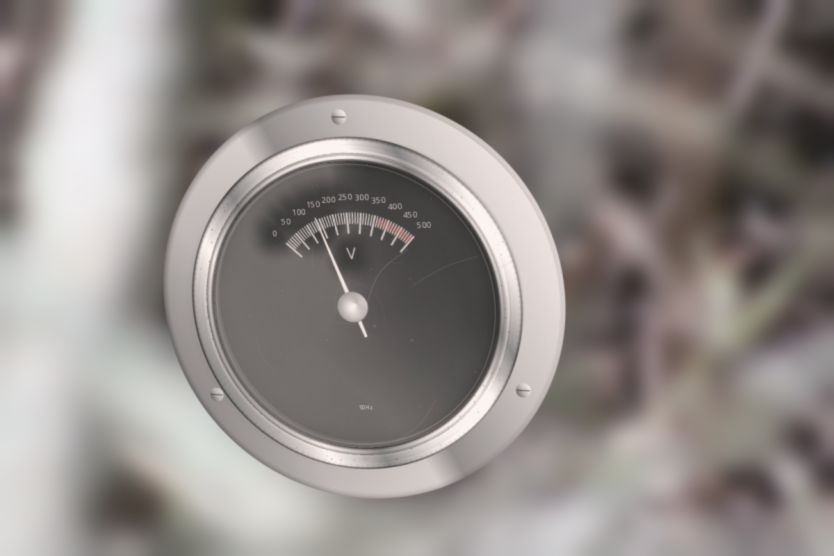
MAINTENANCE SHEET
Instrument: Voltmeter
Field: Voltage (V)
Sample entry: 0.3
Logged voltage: 150
